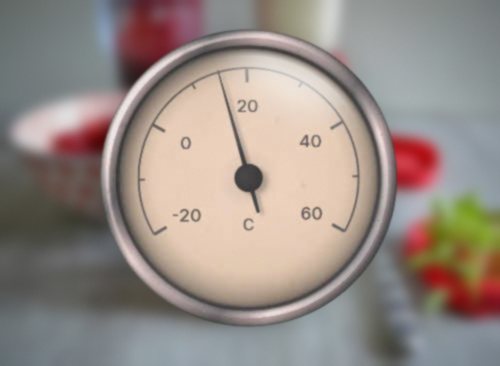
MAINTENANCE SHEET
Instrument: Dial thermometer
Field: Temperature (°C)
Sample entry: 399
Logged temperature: 15
